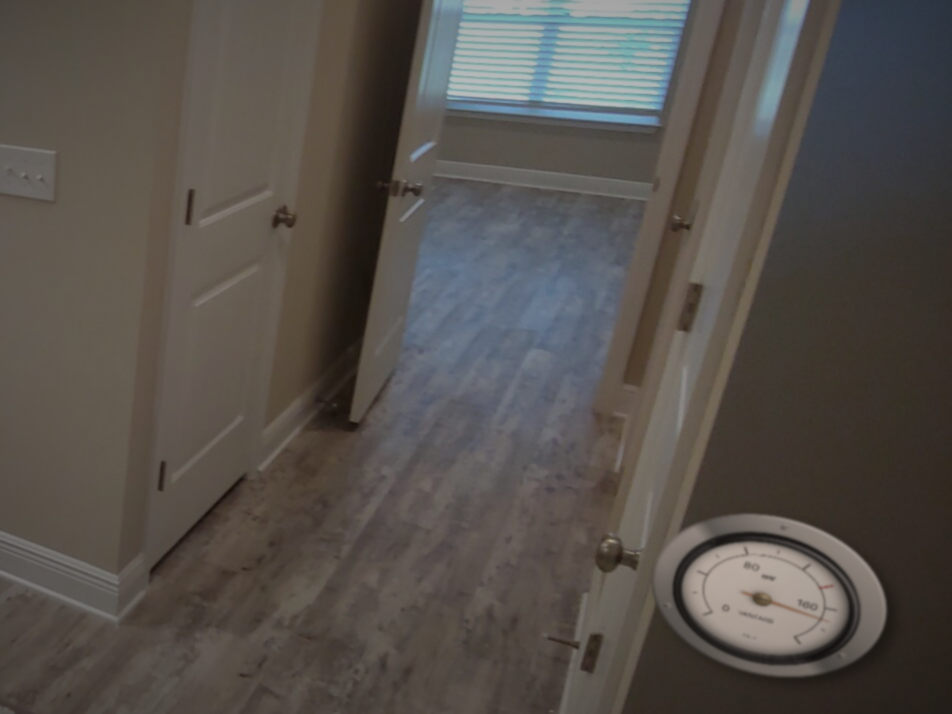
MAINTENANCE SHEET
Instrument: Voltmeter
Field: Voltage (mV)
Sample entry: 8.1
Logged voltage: 170
